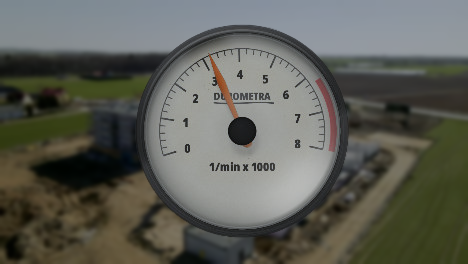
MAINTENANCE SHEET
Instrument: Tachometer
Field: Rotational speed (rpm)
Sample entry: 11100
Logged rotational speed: 3200
